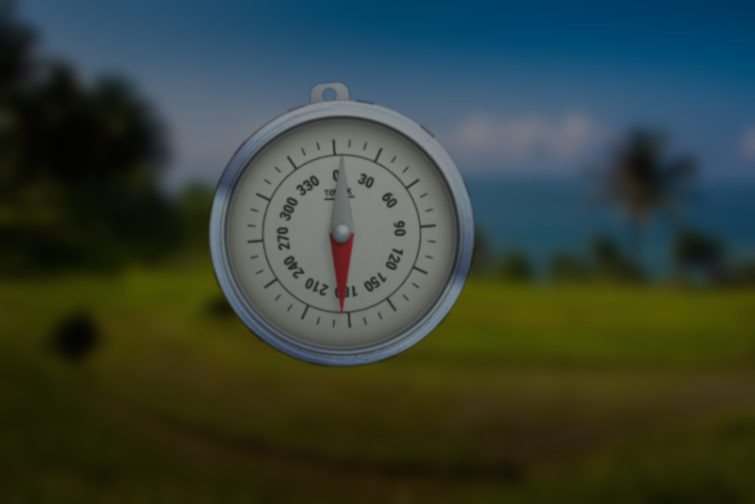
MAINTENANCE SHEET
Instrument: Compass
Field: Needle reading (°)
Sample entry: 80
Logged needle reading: 185
